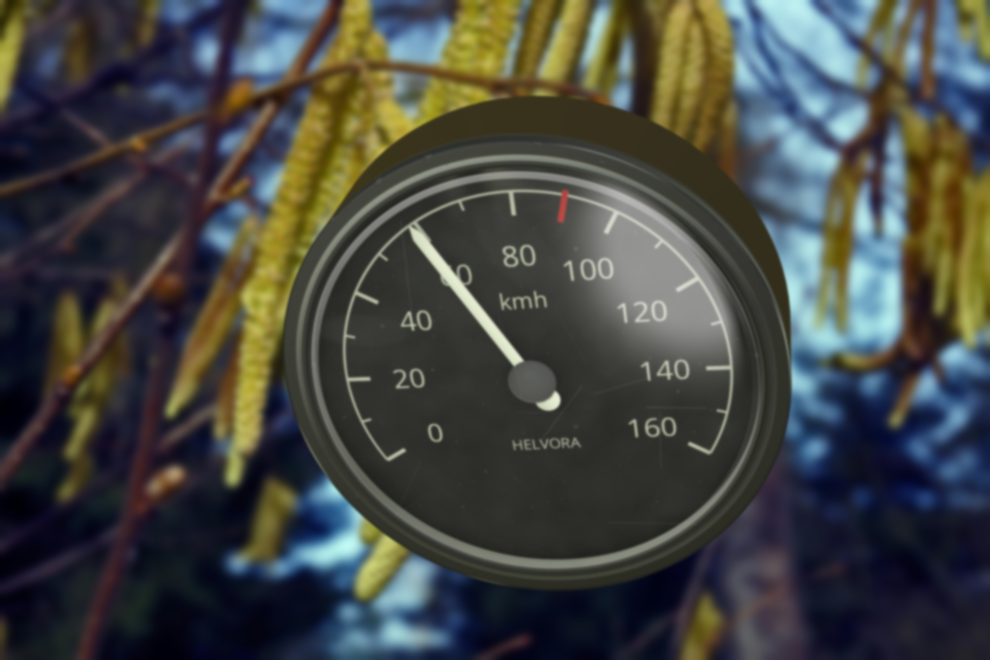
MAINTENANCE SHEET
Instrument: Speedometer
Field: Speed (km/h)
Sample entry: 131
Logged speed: 60
